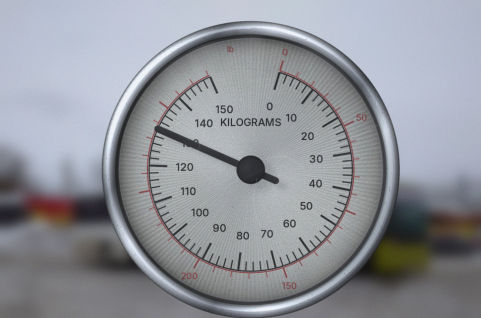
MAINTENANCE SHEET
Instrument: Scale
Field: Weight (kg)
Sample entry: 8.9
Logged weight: 130
